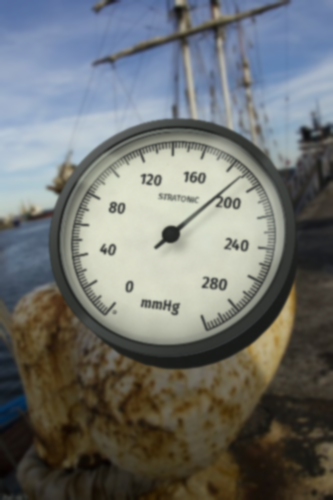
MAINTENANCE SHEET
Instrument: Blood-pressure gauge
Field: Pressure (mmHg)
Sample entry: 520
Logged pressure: 190
